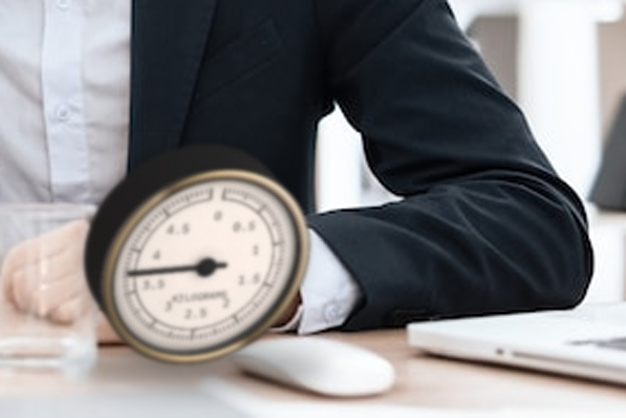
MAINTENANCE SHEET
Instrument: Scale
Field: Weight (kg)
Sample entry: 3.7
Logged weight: 3.75
